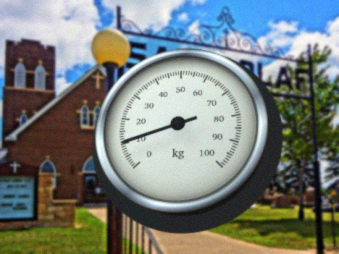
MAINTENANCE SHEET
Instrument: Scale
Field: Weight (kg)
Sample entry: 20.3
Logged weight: 10
